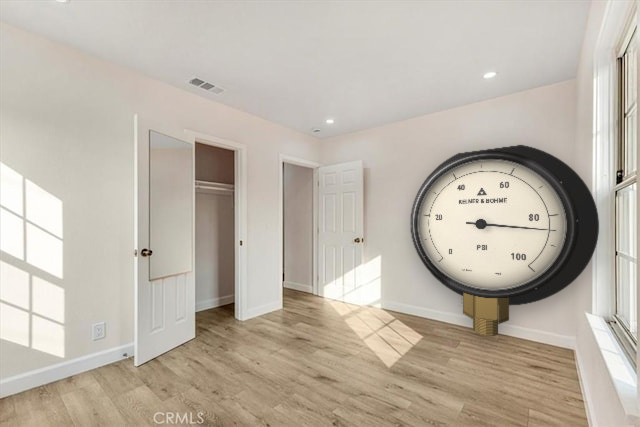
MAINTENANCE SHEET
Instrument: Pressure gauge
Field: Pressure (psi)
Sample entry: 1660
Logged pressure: 85
